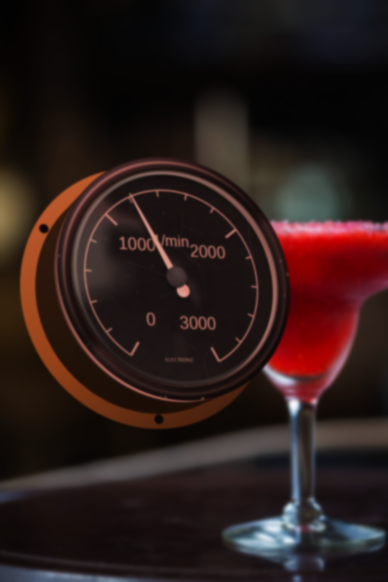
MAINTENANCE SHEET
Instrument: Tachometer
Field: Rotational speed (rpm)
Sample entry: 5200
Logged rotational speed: 1200
